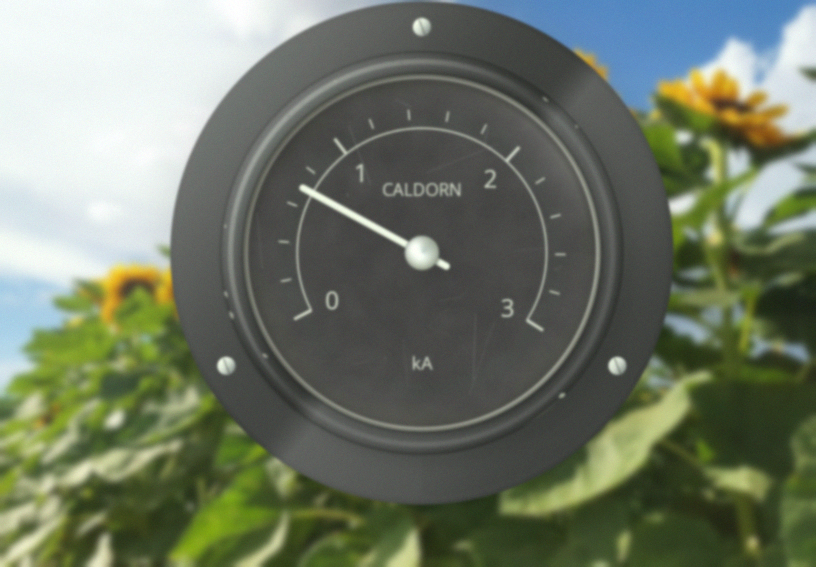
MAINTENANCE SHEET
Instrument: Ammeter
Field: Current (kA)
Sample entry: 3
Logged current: 0.7
